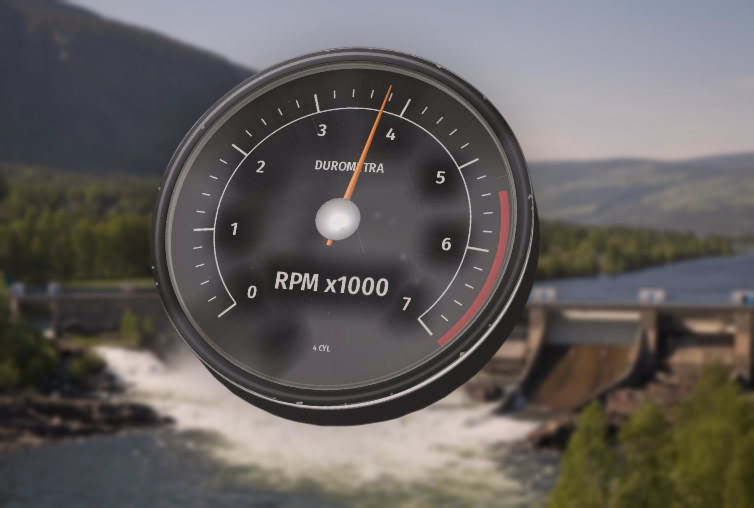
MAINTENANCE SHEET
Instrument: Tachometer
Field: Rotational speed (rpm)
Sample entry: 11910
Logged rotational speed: 3800
